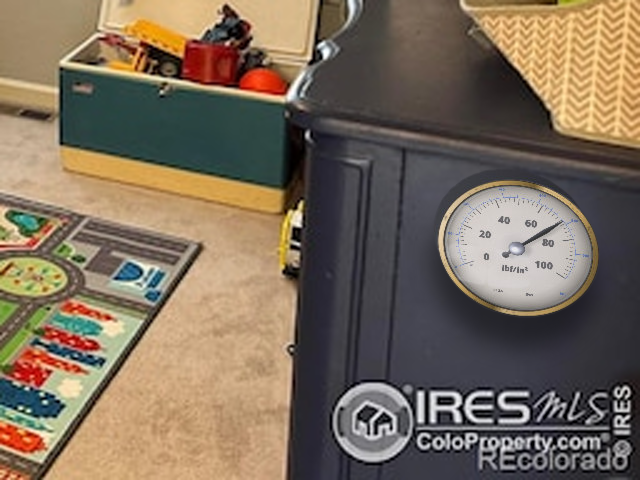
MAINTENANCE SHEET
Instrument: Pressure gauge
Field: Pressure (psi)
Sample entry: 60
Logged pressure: 70
